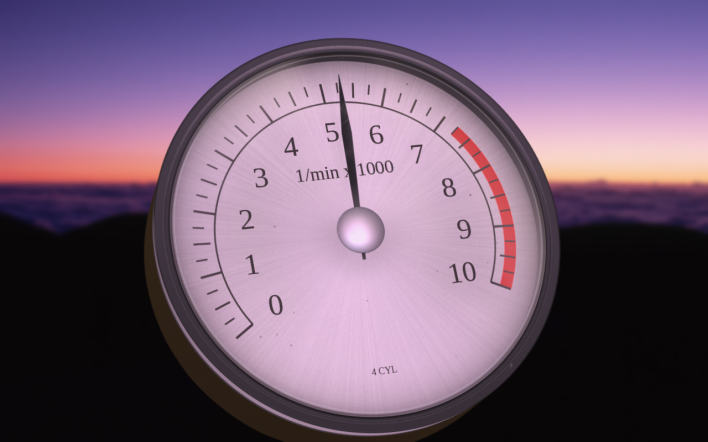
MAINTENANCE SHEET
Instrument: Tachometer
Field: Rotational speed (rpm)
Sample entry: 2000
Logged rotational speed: 5250
